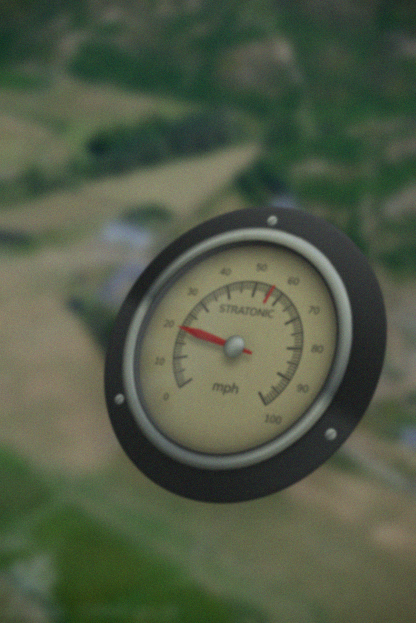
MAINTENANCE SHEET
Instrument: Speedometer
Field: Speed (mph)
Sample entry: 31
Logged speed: 20
